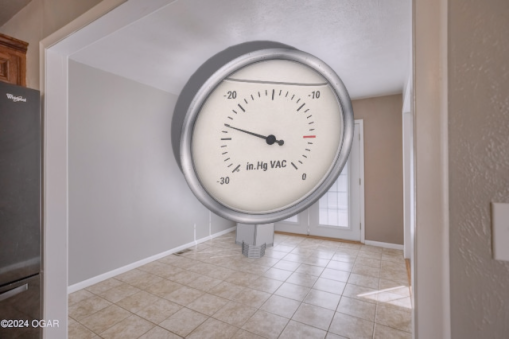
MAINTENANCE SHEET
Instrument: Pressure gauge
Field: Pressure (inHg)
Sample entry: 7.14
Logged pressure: -23
